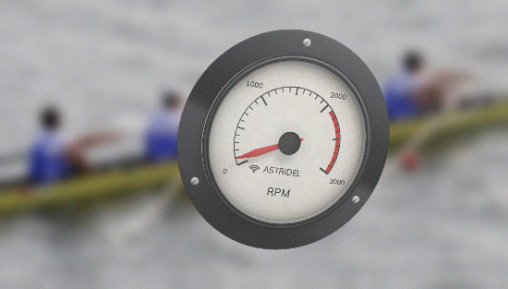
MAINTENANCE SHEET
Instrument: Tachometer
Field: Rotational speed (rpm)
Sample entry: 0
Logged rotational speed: 100
